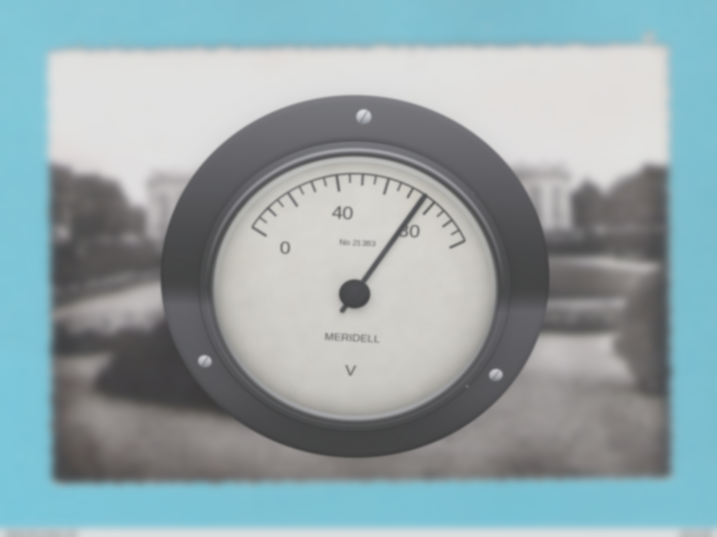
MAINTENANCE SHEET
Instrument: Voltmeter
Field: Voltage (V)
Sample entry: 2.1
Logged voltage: 75
